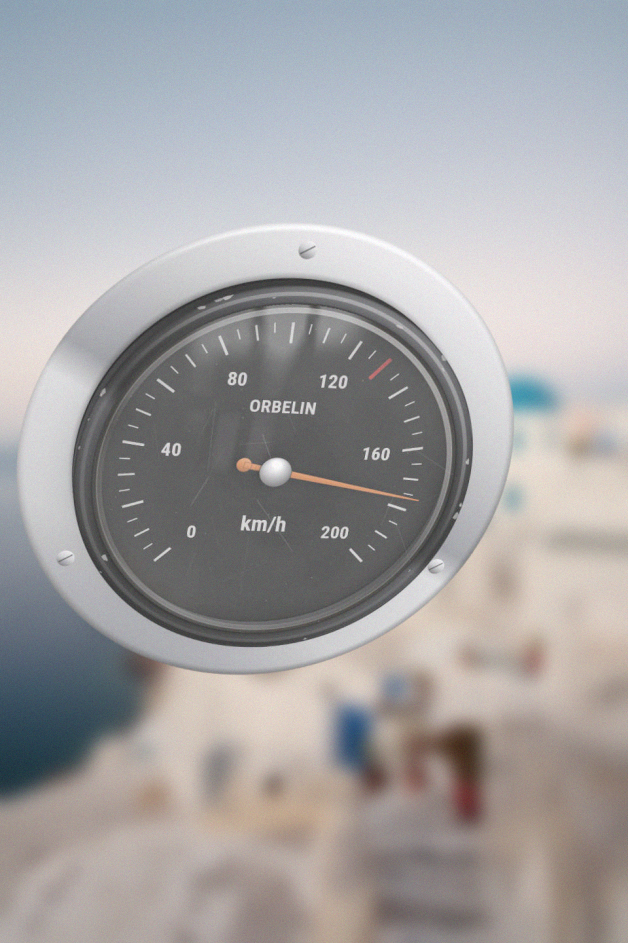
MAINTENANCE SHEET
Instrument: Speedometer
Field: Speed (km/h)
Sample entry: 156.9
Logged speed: 175
